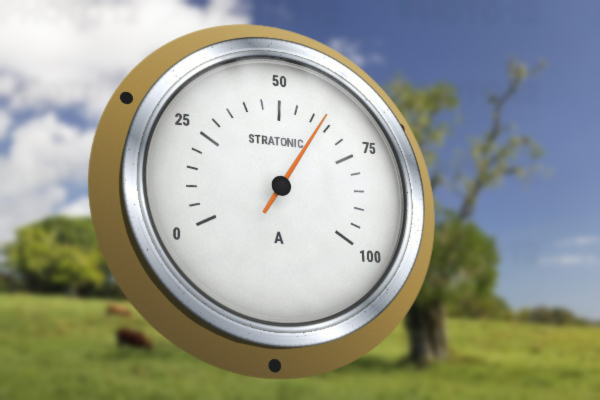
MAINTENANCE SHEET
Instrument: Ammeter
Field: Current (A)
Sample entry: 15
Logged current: 62.5
